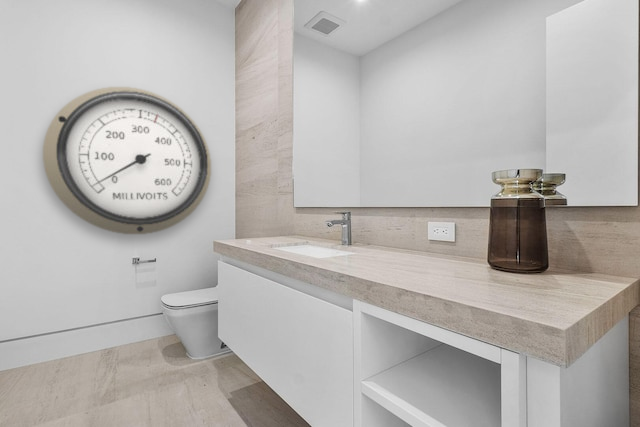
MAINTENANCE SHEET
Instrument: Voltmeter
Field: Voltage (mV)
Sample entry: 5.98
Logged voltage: 20
